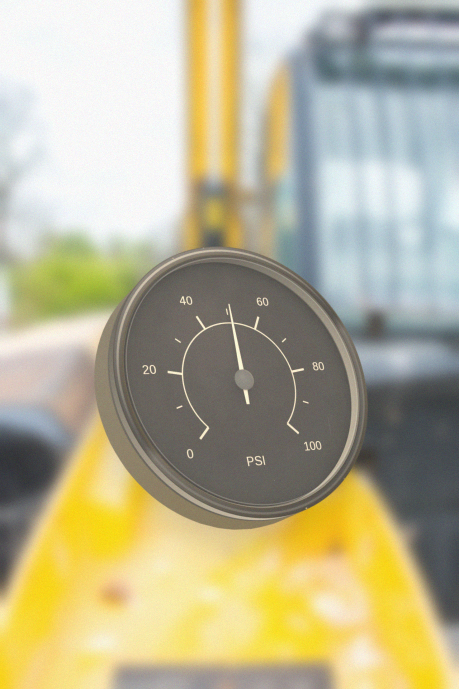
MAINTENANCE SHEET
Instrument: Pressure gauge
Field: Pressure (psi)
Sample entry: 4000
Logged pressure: 50
